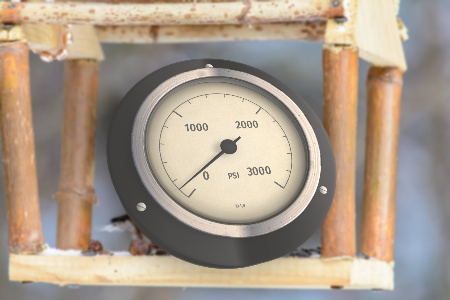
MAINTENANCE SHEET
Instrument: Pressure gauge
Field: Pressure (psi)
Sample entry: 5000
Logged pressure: 100
